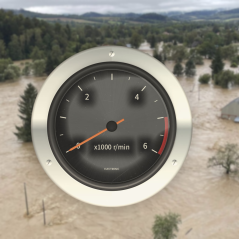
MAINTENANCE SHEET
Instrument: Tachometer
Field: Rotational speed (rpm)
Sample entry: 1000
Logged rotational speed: 0
